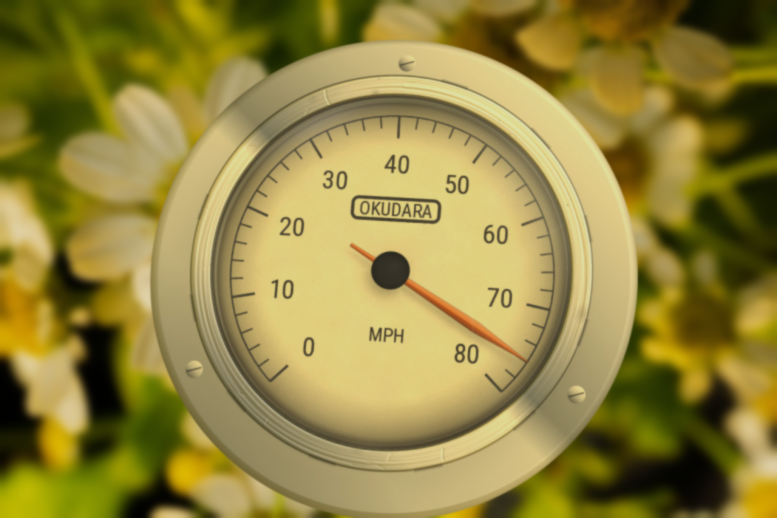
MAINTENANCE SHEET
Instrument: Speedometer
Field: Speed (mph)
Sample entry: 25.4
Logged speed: 76
